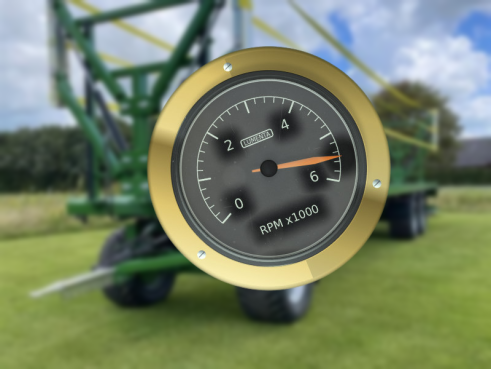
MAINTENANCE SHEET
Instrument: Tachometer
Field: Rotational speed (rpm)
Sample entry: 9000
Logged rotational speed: 5500
